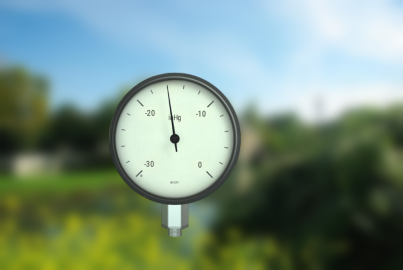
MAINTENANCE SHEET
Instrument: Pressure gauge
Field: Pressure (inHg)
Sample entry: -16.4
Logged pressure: -16
